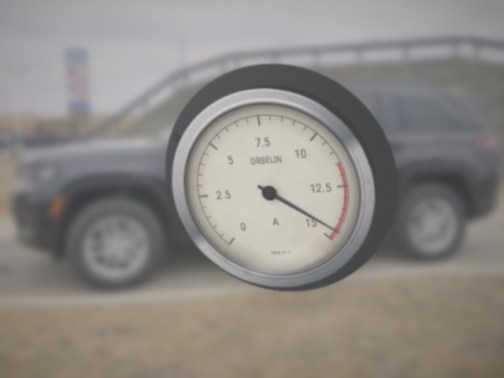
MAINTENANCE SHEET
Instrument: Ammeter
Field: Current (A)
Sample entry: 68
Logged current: 14.5
